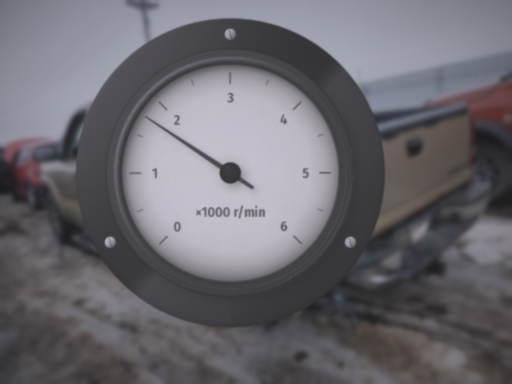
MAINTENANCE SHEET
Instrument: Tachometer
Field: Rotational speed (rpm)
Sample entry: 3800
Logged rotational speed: 1750
